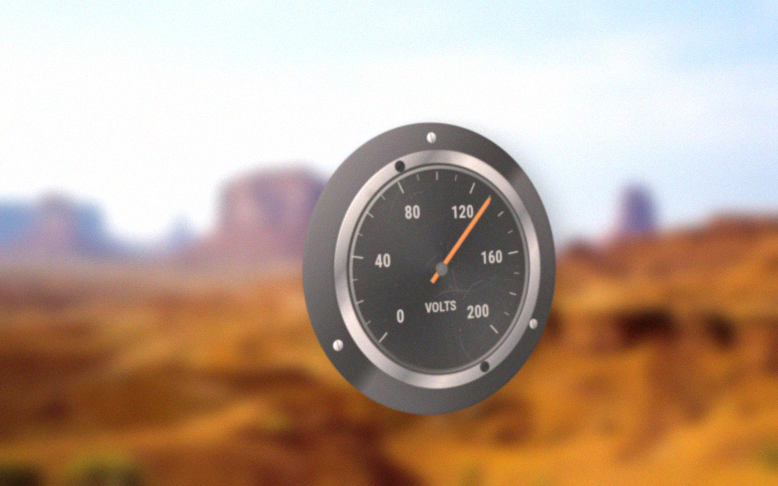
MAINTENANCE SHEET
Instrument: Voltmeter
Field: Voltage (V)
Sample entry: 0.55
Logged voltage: 130
